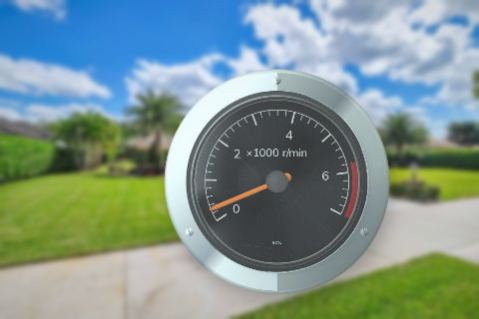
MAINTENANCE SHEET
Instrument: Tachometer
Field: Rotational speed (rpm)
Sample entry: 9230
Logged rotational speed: 300
